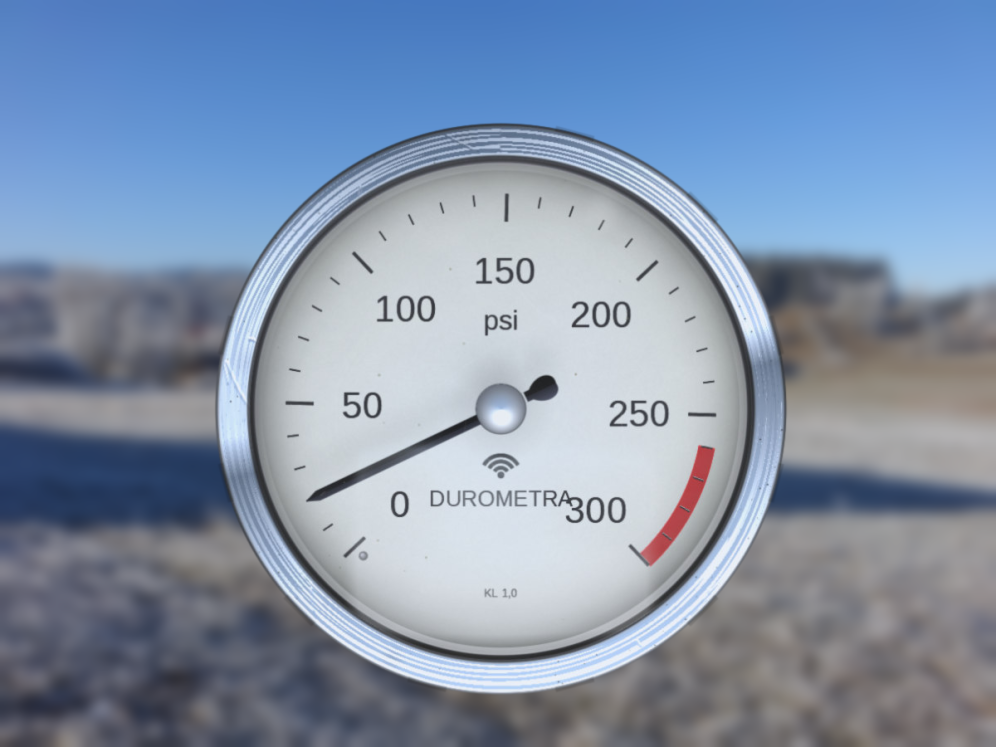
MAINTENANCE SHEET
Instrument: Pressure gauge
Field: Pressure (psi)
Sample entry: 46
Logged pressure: 20
